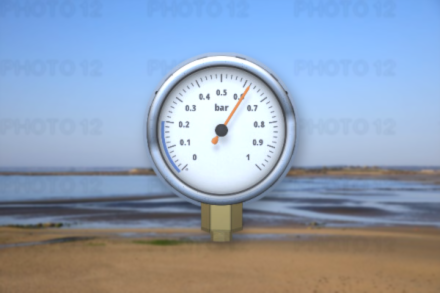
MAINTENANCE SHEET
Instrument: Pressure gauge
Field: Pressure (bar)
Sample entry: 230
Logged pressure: 0.62
